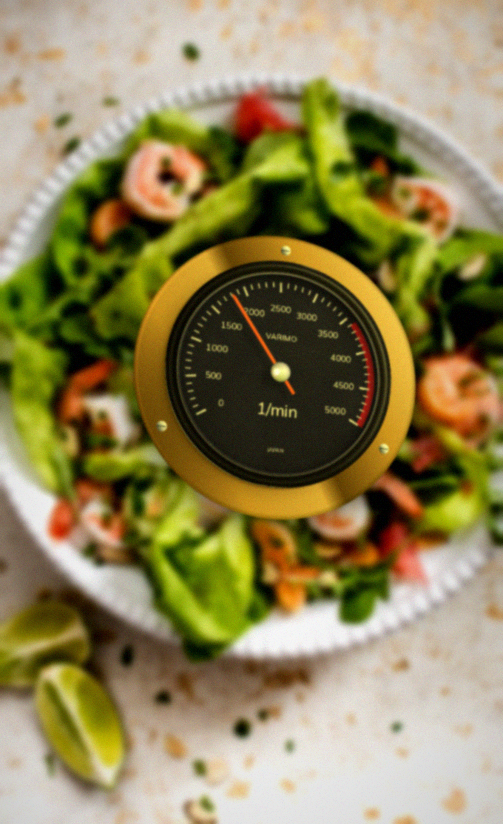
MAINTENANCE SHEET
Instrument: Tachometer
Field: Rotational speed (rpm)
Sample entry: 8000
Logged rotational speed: 1800
